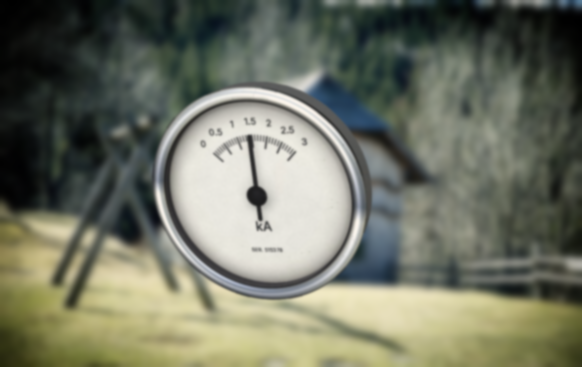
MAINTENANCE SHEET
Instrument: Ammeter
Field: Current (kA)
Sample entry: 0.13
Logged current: 1.5
